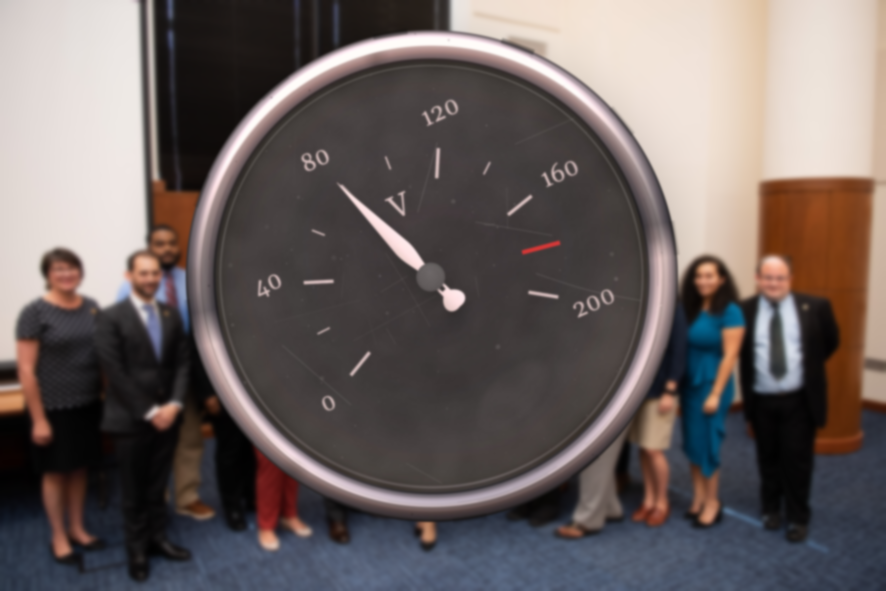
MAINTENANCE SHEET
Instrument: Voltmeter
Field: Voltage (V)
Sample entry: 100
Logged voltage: 80
